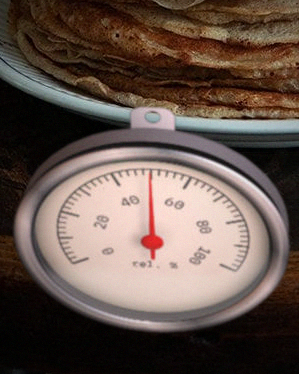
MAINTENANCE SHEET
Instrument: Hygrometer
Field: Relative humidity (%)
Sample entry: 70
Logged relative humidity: 50
